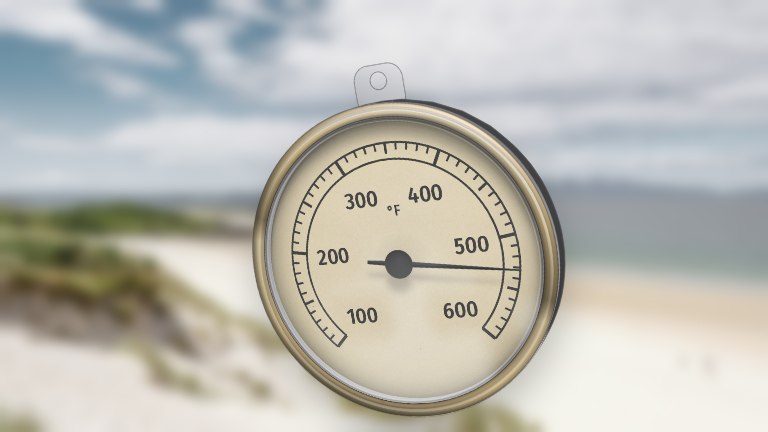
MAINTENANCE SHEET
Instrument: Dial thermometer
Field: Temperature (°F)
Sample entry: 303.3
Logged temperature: 530
